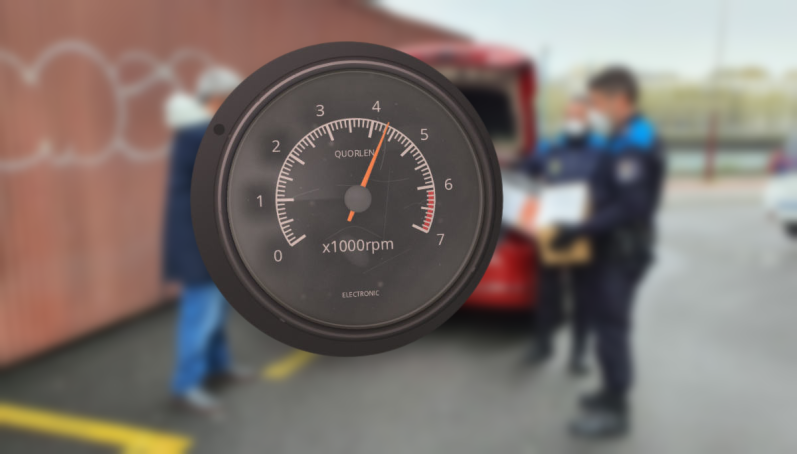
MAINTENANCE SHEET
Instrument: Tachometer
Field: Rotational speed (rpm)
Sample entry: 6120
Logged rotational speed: 4300
